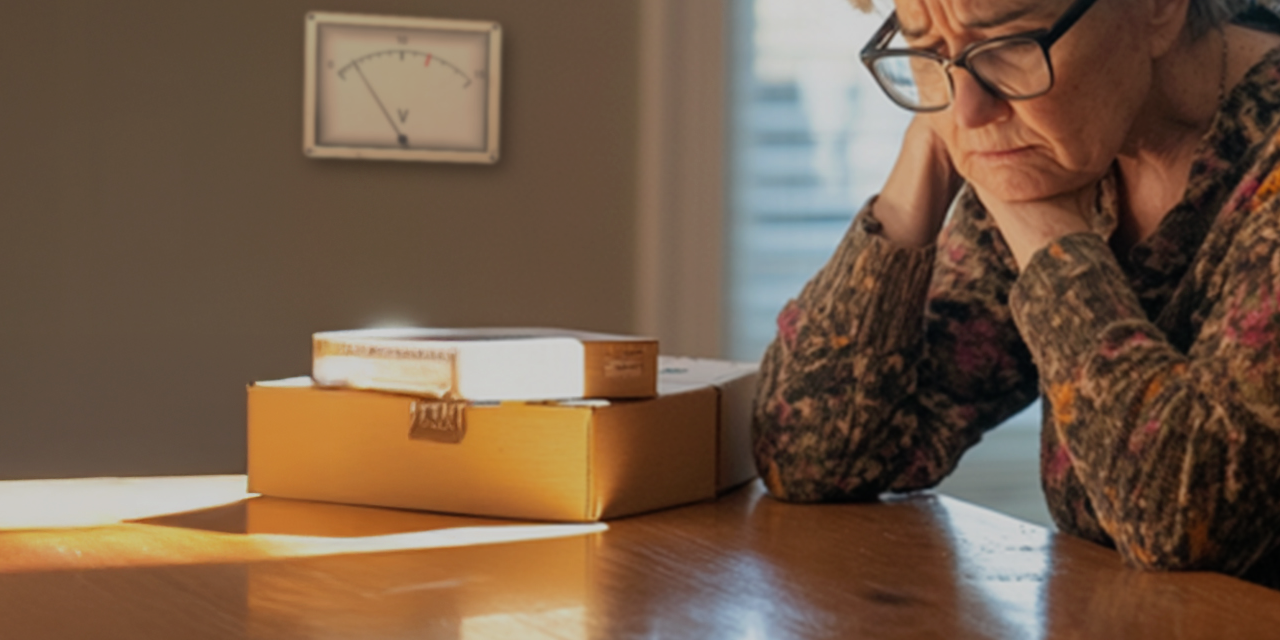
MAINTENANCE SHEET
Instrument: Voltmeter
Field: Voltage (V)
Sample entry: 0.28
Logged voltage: 5
